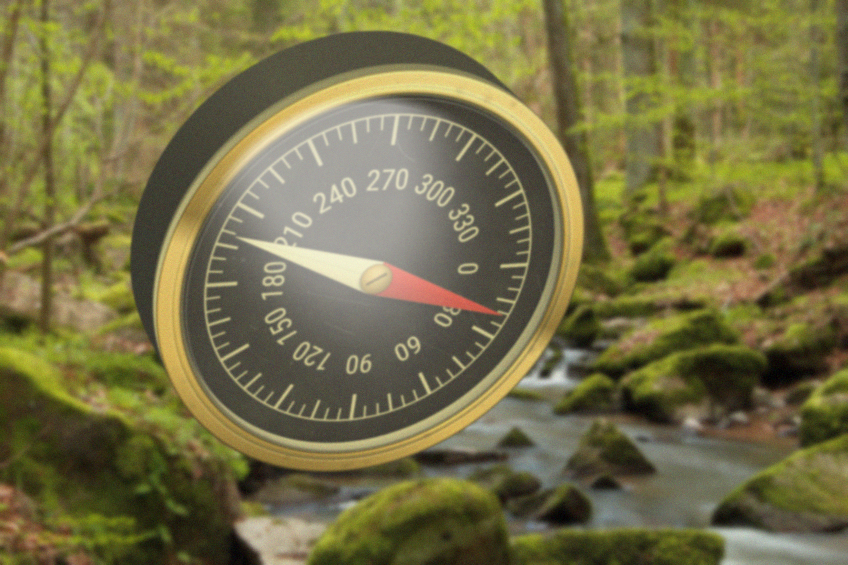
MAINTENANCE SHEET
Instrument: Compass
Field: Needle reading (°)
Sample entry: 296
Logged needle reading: 20
